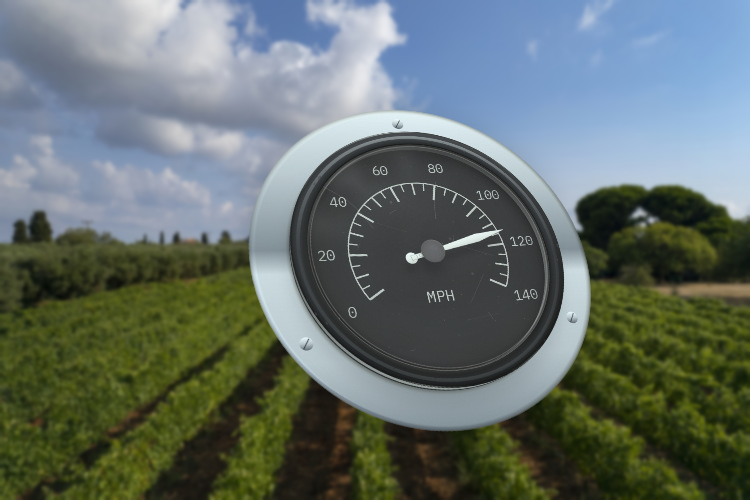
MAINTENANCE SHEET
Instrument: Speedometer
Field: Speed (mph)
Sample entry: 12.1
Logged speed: 115
